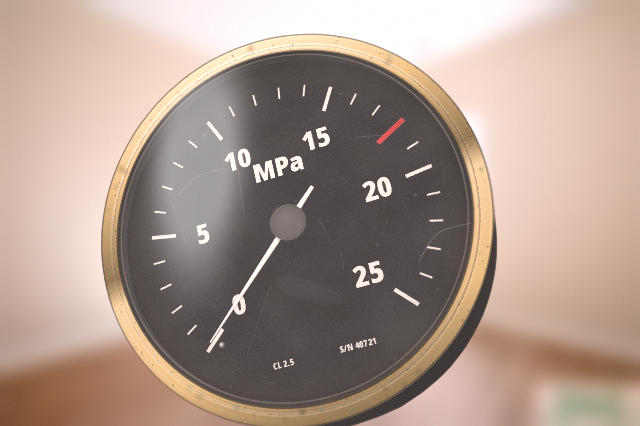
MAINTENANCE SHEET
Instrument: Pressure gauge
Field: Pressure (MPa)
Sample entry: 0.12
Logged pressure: 0
